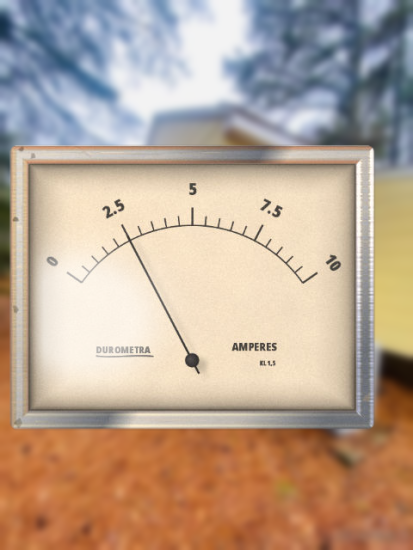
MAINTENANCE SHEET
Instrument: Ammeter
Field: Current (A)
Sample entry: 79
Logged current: 2.5
